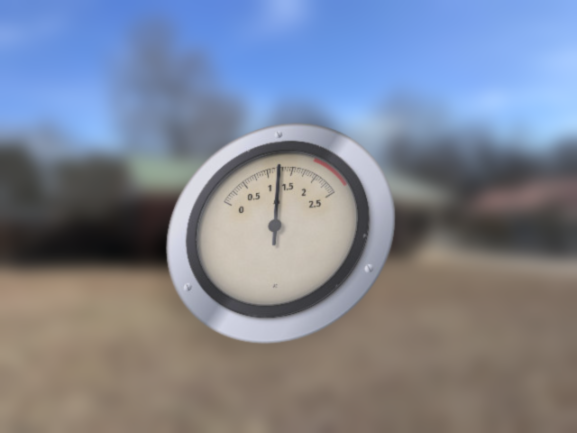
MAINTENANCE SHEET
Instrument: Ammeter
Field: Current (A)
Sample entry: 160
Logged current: 1.25
